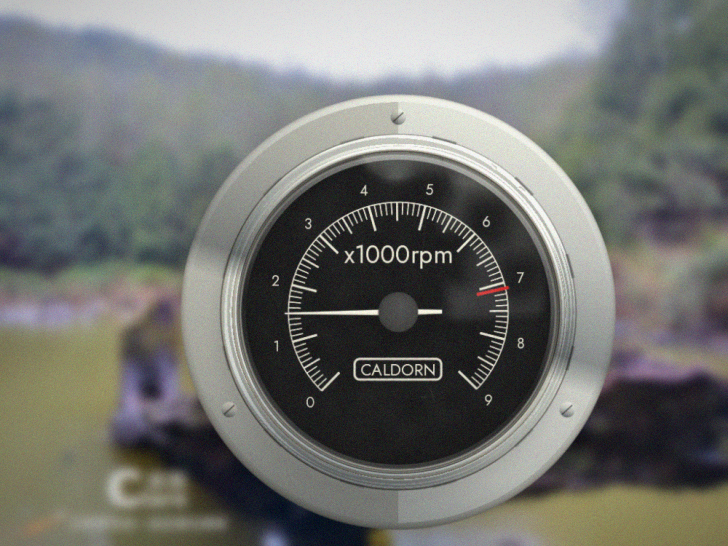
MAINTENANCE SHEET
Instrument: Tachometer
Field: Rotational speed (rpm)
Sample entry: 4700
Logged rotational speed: 1500
